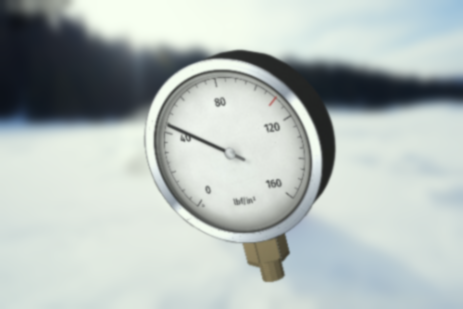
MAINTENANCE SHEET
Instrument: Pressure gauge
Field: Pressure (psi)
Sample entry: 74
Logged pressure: 45
